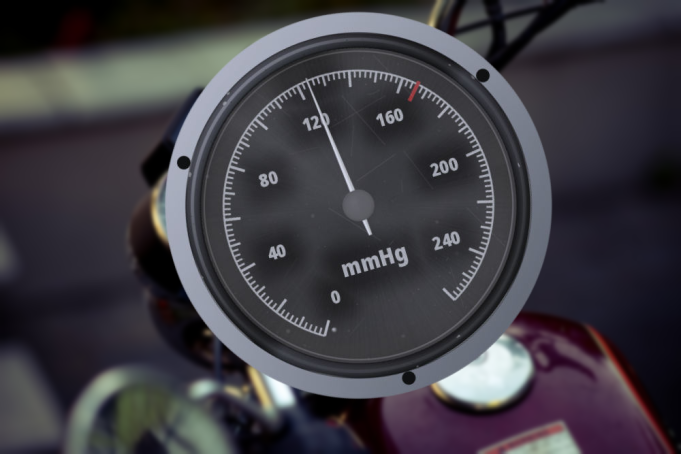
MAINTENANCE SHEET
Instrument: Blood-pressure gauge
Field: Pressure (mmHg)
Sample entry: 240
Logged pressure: 124
